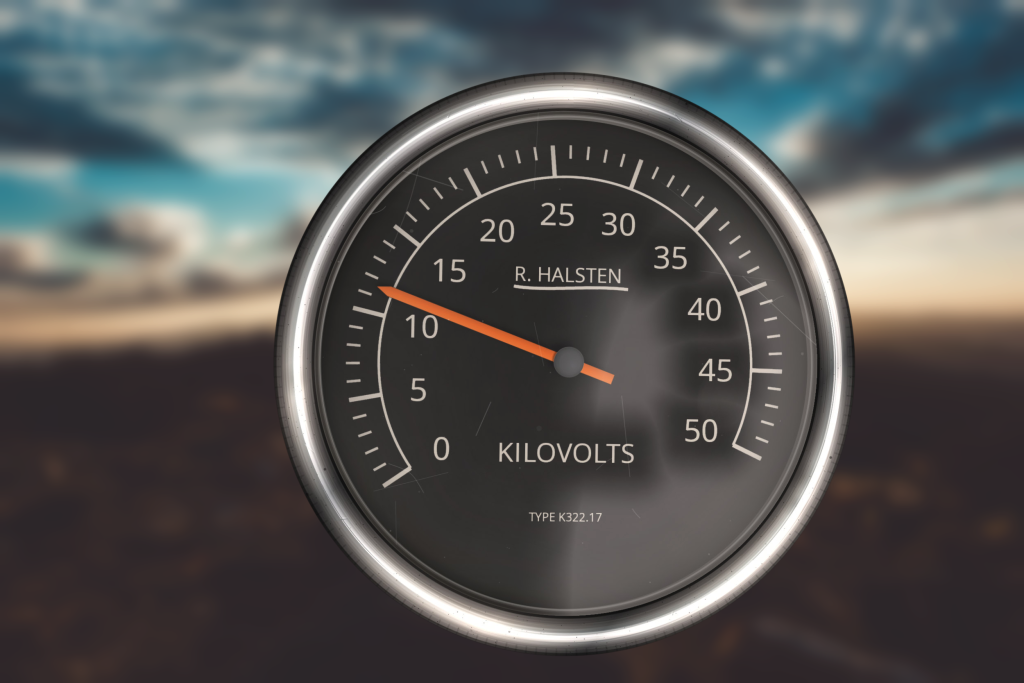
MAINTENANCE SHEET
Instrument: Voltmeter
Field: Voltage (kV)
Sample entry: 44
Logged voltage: 11.5
